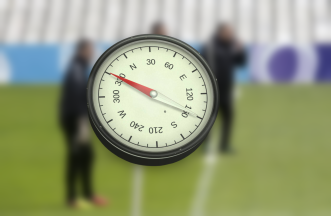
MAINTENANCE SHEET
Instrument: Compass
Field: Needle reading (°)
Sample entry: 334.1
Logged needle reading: 330
